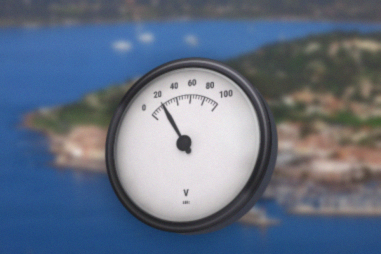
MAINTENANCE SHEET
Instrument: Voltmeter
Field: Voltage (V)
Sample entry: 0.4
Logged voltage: 20
